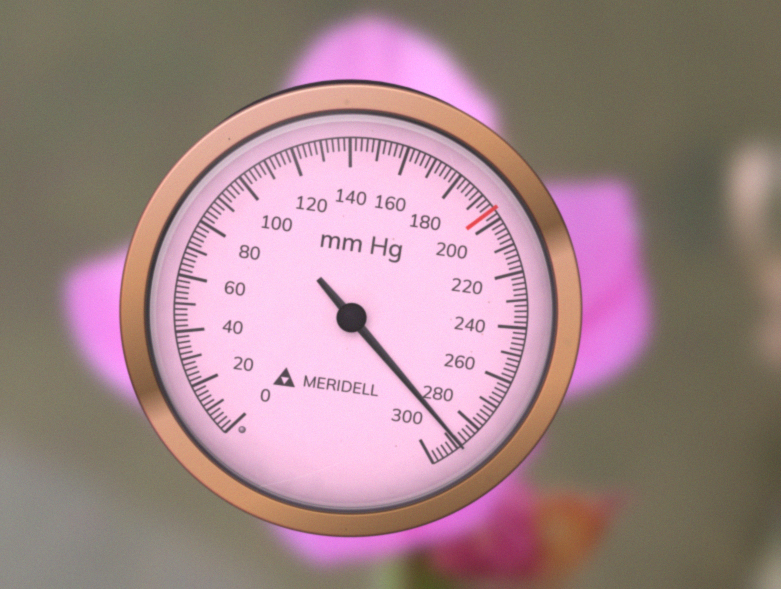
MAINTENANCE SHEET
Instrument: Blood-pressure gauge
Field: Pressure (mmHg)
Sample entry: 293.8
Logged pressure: 288
